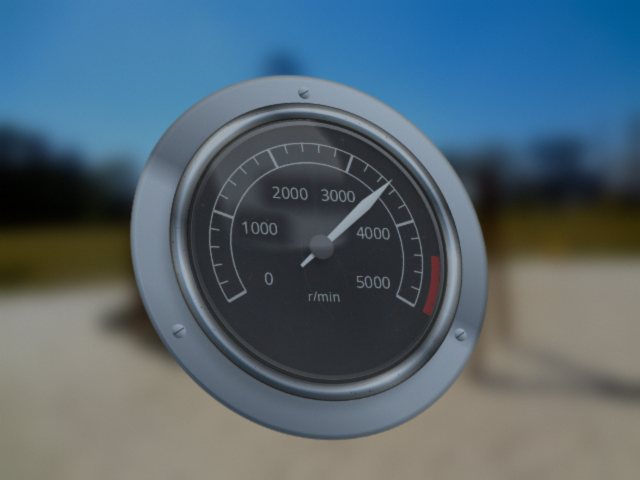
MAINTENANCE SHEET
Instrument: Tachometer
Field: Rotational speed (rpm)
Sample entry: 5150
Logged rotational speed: 3500
